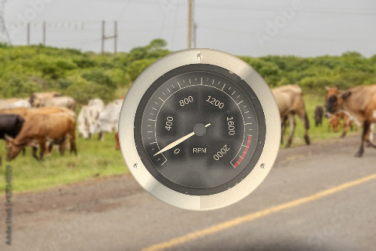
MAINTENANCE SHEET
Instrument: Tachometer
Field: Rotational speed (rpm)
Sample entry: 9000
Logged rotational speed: 100
